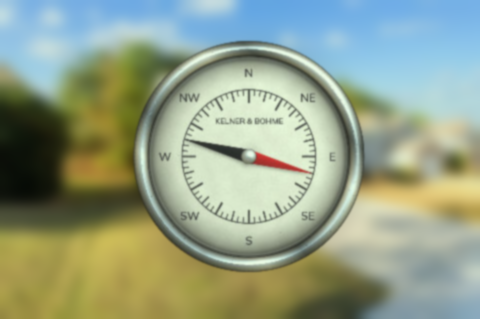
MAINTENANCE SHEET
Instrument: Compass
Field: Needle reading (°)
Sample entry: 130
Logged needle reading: 105
